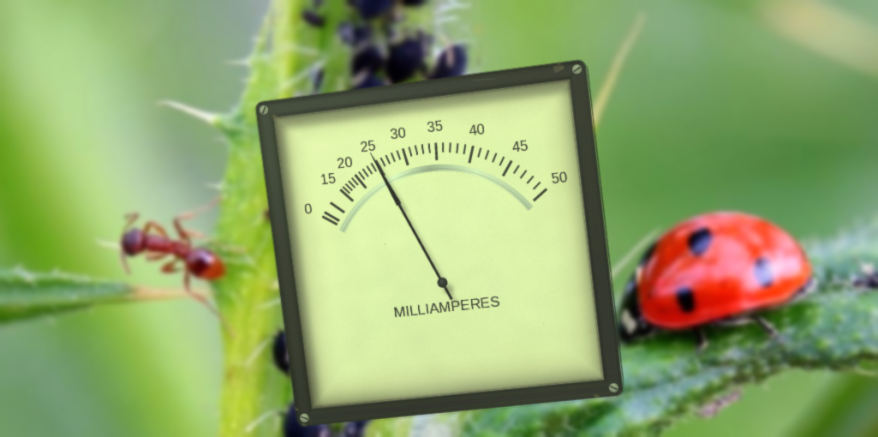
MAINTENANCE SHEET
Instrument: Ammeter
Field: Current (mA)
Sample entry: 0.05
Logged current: 25
